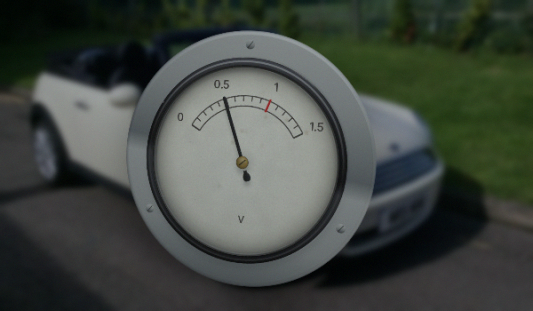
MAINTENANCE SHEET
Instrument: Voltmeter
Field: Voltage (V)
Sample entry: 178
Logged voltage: 0.5
